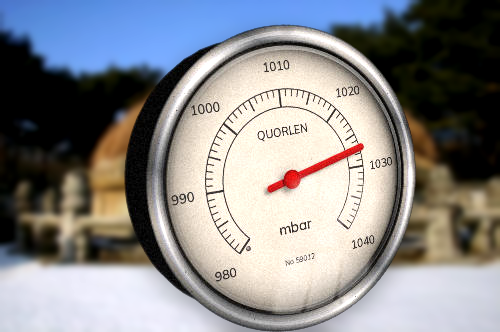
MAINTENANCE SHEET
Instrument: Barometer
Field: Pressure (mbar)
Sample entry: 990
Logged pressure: 1027
